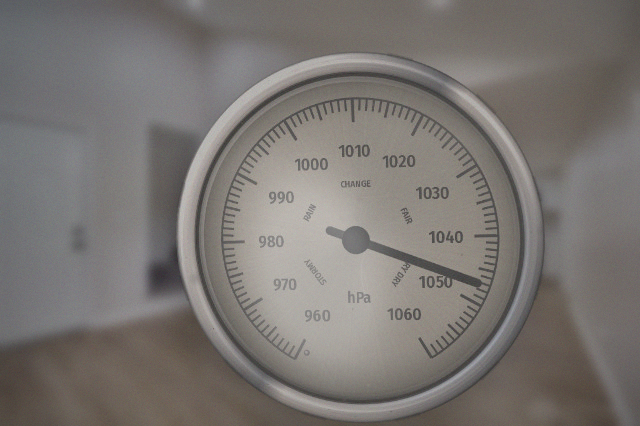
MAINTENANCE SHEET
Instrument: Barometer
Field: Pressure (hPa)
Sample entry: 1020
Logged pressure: 1047
